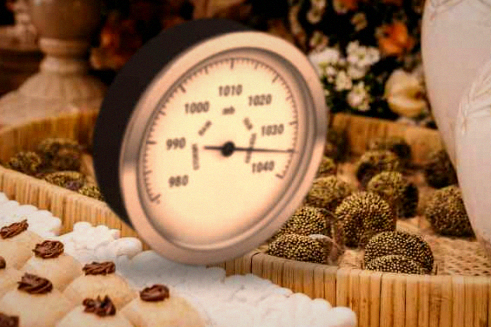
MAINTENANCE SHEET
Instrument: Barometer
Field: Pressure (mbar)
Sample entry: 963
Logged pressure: 1035
